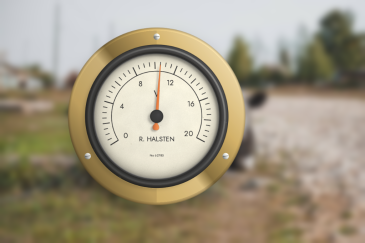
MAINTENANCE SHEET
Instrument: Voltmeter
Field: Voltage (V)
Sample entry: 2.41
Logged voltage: 10.5
